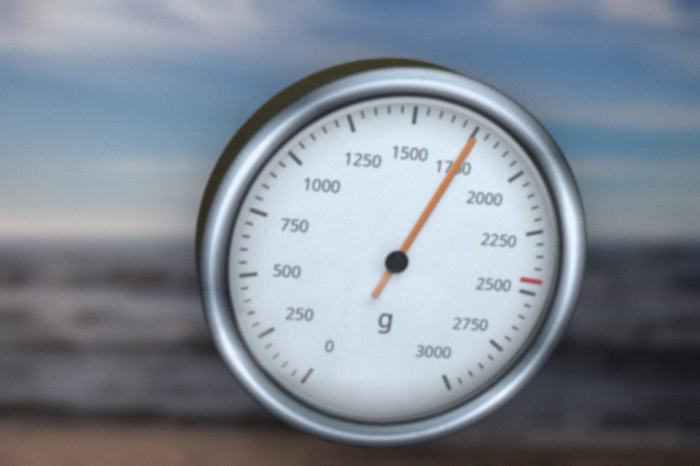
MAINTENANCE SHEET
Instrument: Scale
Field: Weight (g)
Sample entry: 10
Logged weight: 1750
